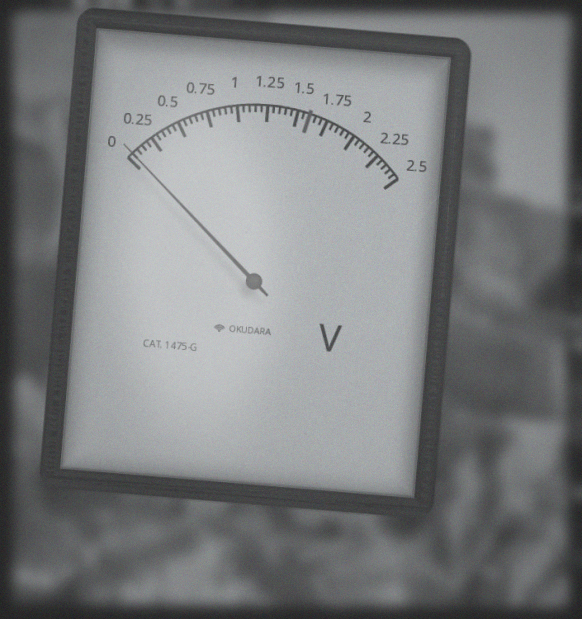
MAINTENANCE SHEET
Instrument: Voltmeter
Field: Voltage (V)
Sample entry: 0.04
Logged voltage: 0.05
